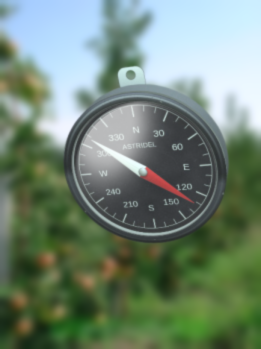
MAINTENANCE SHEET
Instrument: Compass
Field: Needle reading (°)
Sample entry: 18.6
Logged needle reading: 130
